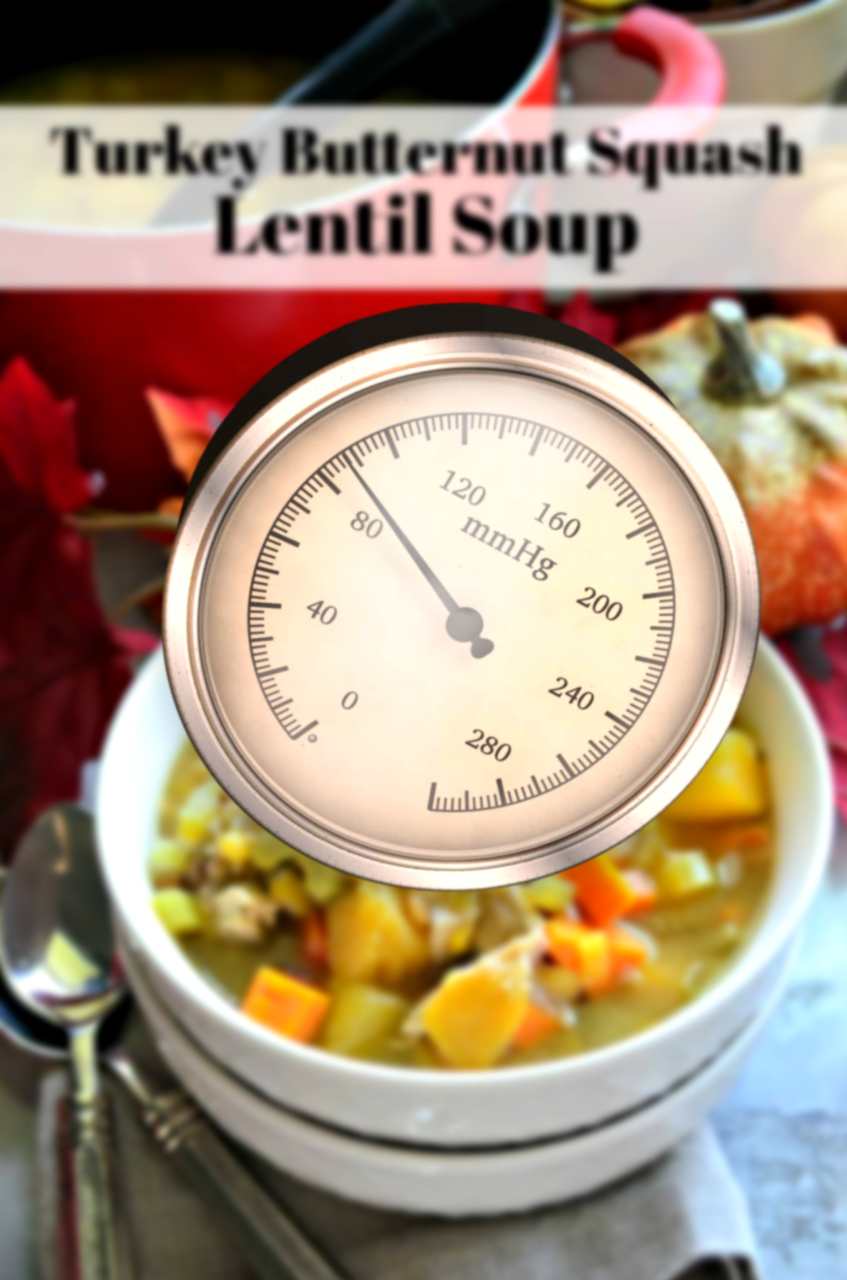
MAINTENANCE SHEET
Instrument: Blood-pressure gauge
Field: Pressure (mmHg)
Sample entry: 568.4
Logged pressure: 88
